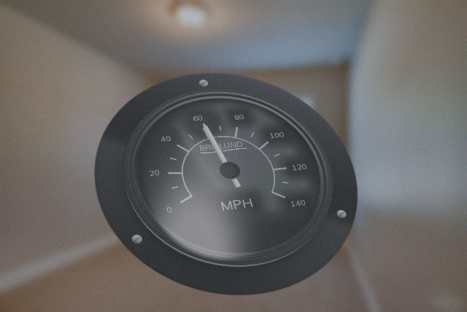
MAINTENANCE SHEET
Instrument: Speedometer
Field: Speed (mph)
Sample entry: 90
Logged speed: 60
